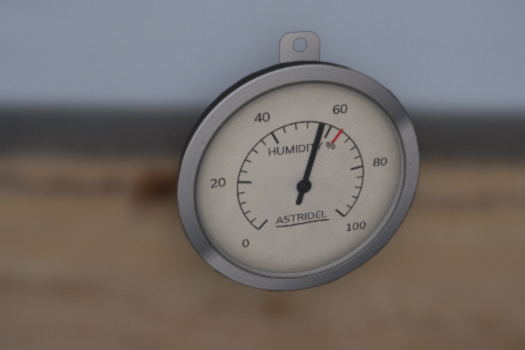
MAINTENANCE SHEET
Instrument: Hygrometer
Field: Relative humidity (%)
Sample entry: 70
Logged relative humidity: 56
